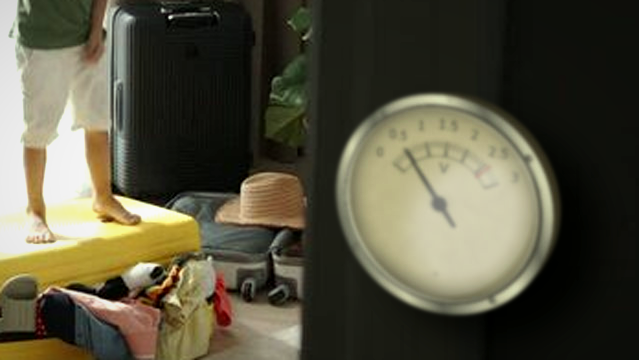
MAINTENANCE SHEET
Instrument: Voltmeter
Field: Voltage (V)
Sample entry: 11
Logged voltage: 0.5
